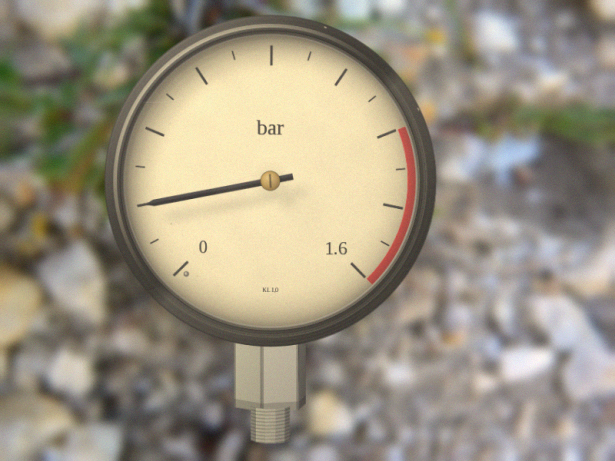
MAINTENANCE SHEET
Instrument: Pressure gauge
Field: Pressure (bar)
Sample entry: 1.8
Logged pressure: 0.2
